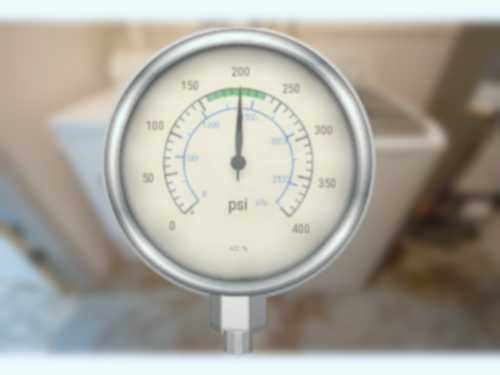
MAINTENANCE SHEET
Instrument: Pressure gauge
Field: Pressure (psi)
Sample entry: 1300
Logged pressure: 200
